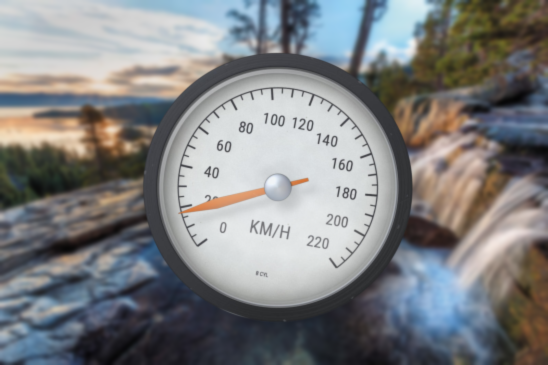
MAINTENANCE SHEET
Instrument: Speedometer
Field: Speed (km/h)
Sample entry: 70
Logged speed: 17.5
